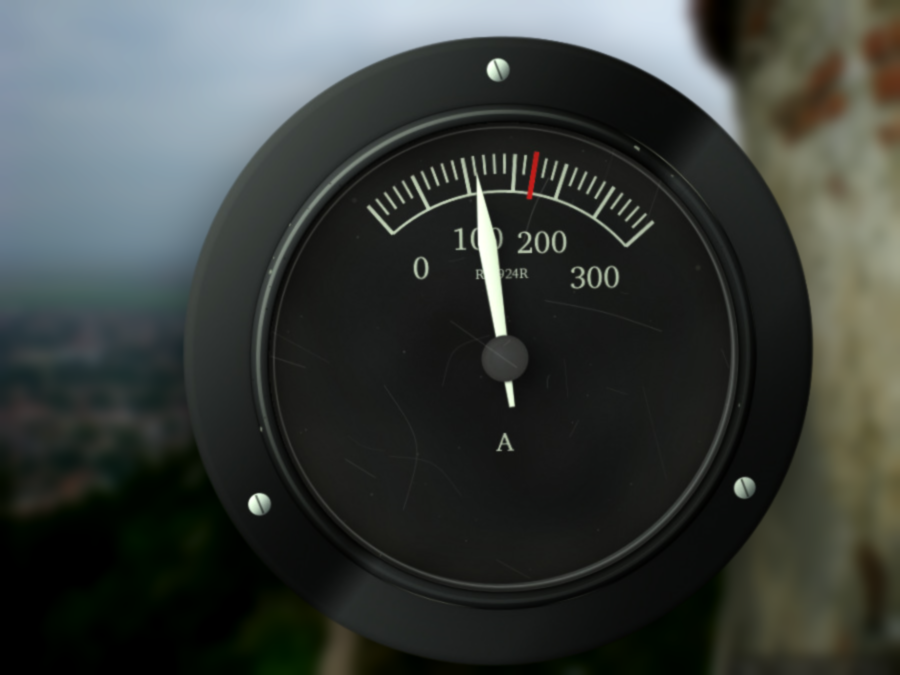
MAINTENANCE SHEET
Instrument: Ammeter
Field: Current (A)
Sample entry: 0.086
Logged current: 110
